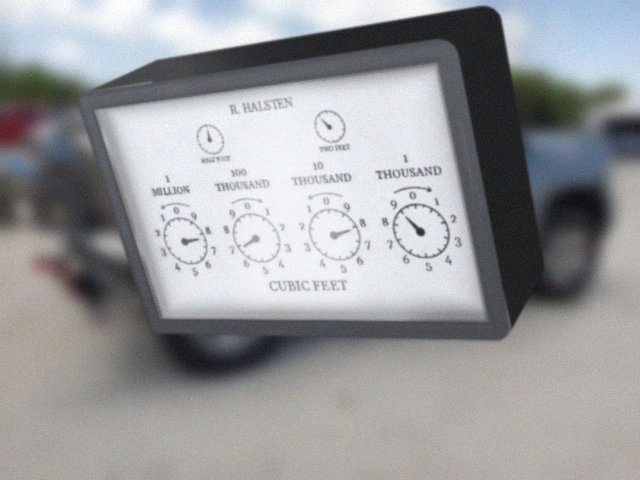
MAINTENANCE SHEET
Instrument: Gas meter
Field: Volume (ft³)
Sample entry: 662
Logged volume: 767900
